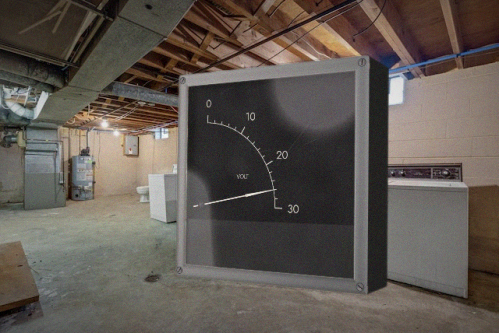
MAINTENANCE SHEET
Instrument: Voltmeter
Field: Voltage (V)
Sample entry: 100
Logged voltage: 26
